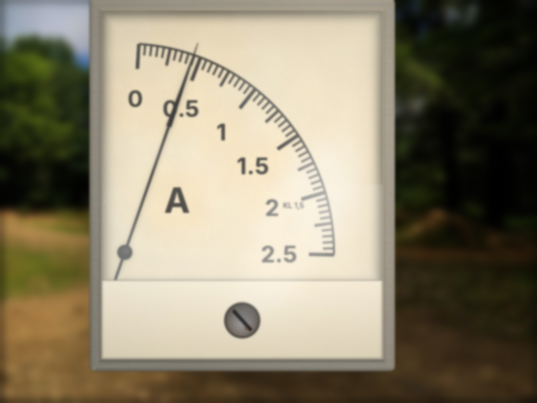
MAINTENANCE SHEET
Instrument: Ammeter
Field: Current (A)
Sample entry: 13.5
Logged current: 0.45
